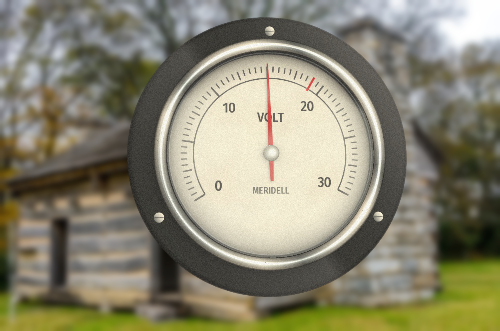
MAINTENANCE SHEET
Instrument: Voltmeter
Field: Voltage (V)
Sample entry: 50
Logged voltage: 15
